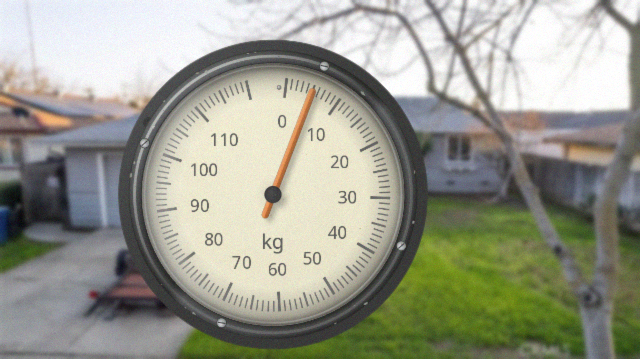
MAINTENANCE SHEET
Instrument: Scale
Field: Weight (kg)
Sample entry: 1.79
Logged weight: 5
